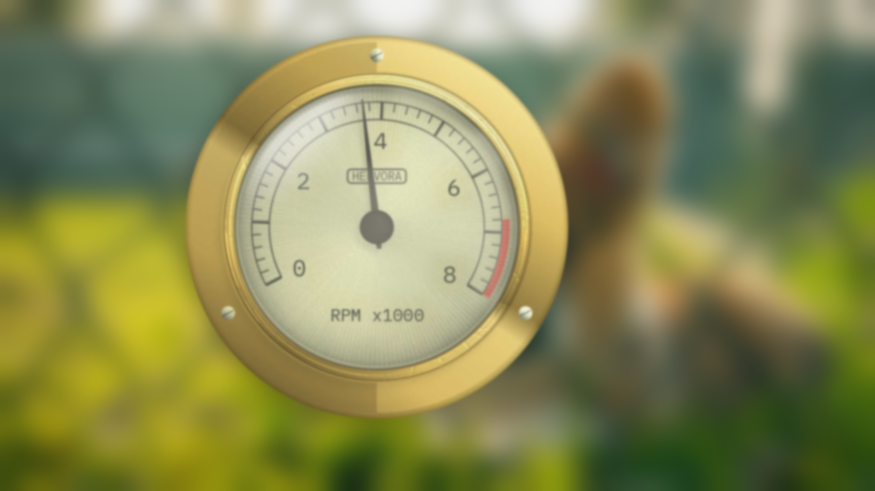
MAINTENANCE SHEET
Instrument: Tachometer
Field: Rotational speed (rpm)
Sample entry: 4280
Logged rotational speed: 3700
